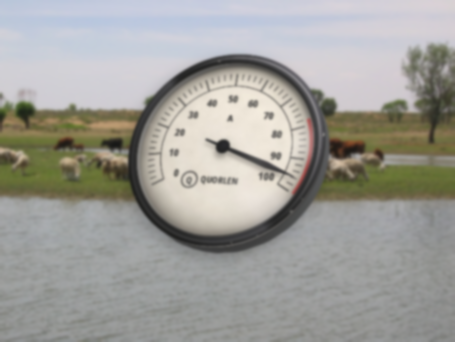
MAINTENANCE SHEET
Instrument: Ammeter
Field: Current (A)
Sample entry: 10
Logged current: 96
